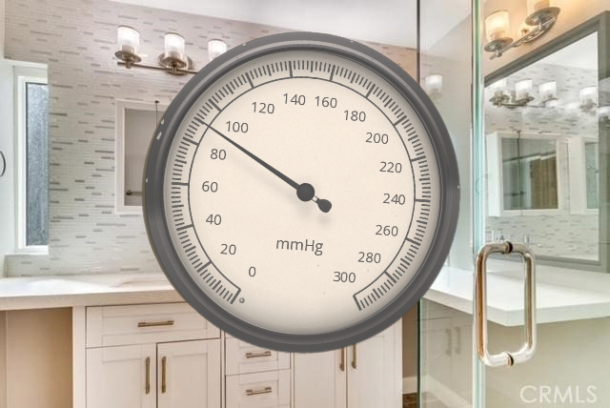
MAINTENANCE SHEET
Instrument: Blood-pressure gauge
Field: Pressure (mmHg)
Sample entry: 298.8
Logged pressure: 90
